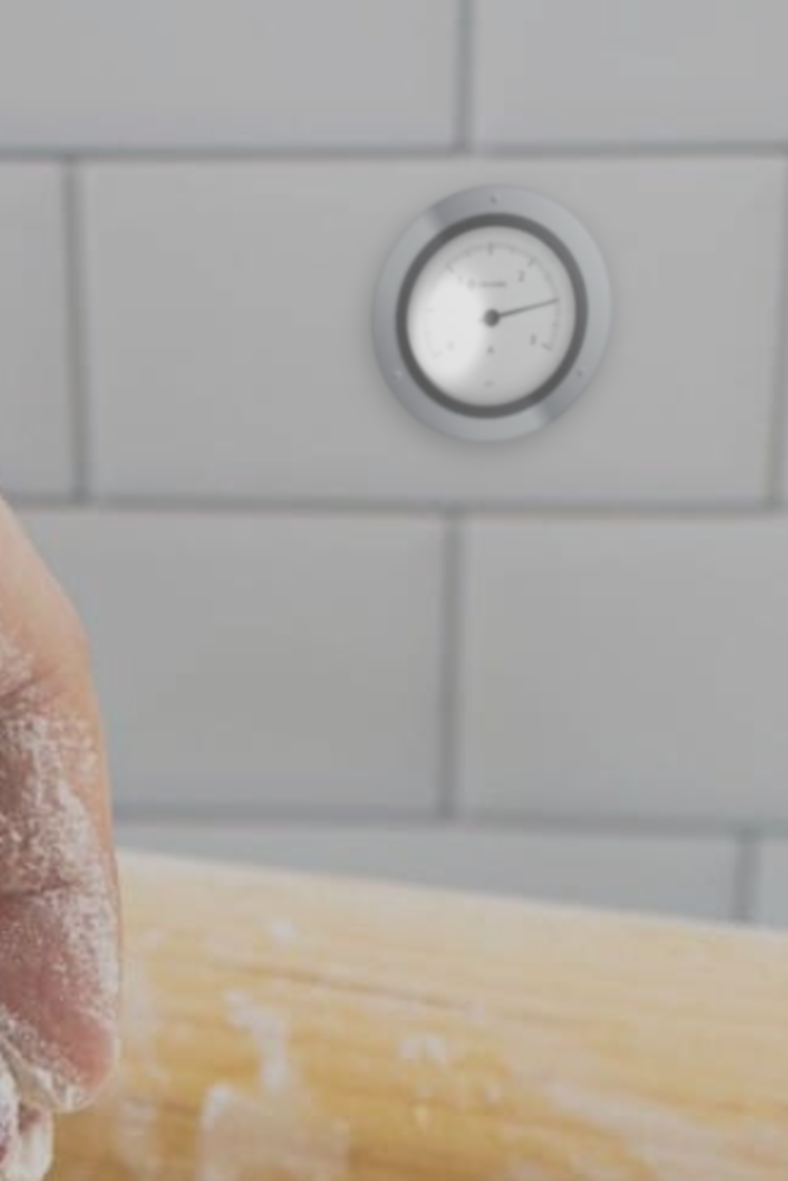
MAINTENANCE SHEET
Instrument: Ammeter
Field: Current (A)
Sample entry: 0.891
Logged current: 2.5
